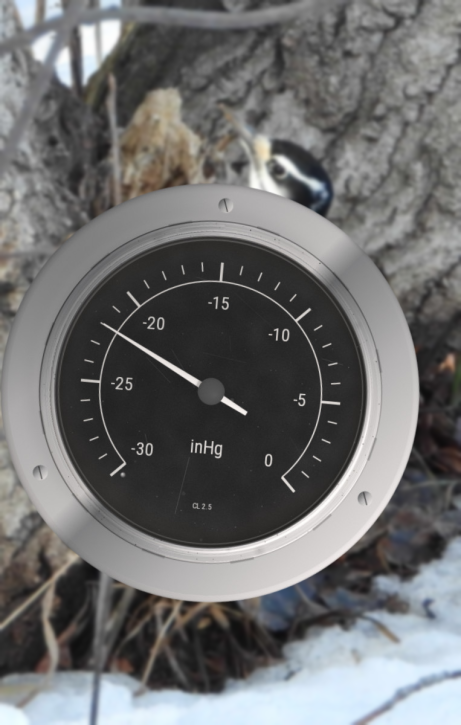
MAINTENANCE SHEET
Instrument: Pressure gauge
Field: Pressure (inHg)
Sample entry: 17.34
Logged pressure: -22
